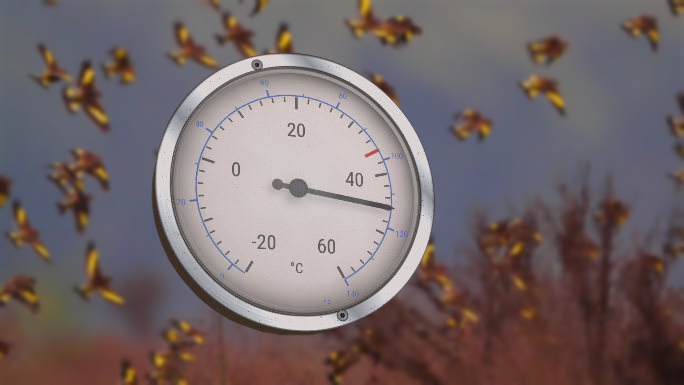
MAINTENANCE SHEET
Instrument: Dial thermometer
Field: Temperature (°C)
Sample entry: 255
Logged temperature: 46
